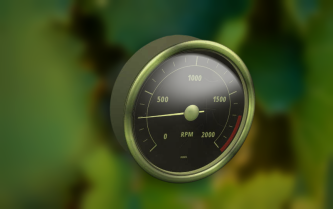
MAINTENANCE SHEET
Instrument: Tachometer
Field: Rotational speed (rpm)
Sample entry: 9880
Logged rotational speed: 300
